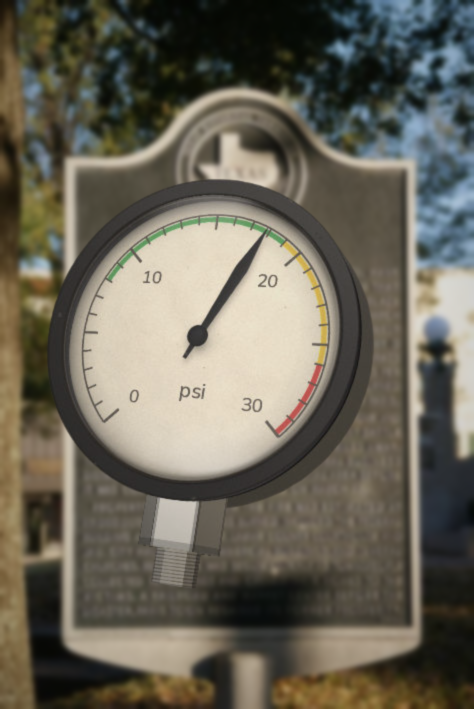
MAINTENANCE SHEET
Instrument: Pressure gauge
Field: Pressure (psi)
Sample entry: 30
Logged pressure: 18
